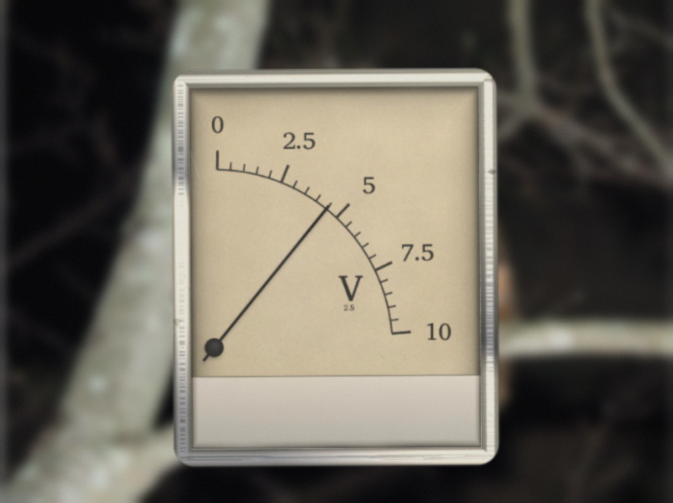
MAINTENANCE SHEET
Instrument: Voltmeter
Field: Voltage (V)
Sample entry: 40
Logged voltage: 4.5
